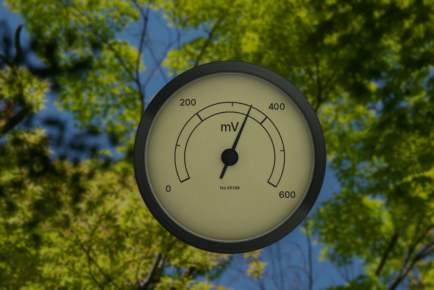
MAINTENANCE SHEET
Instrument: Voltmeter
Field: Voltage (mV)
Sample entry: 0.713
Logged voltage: 350
